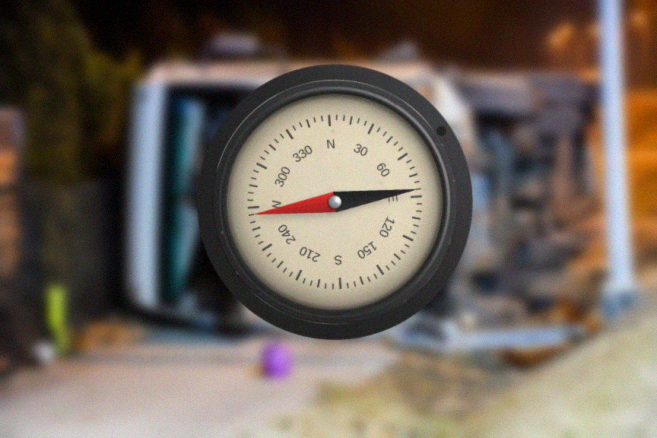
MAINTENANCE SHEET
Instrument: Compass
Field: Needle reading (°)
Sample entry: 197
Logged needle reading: 265
